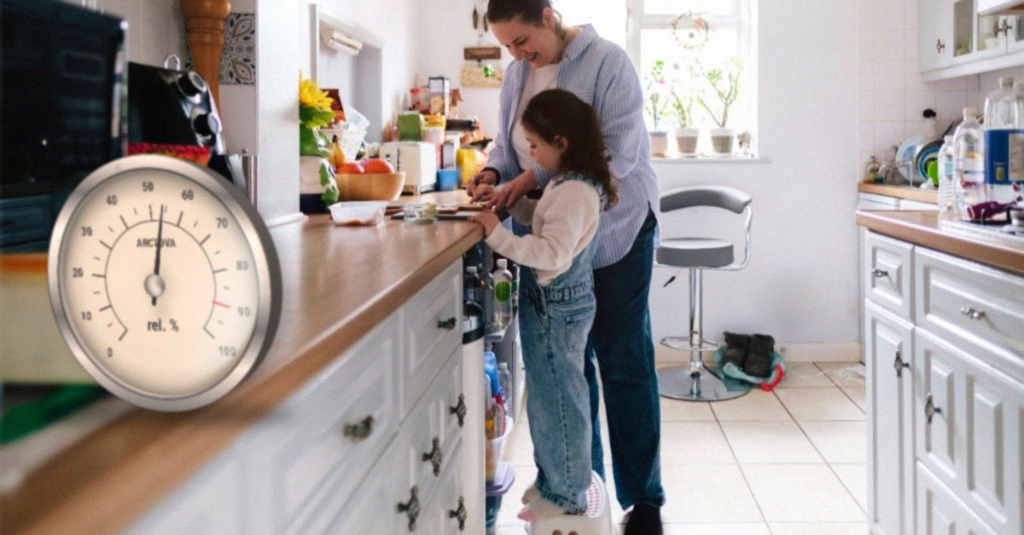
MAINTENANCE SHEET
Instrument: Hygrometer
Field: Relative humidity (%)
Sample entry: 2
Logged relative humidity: 55
